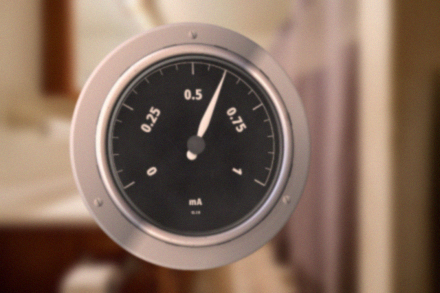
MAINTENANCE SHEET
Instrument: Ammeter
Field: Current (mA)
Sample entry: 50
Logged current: 0.6
